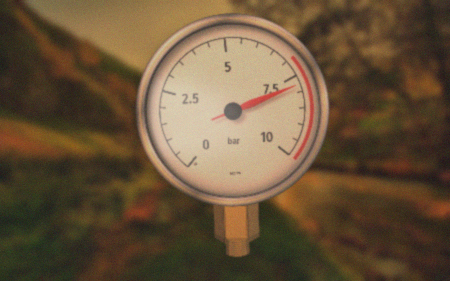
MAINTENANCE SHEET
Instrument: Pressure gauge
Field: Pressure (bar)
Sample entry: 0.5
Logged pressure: 7.75
